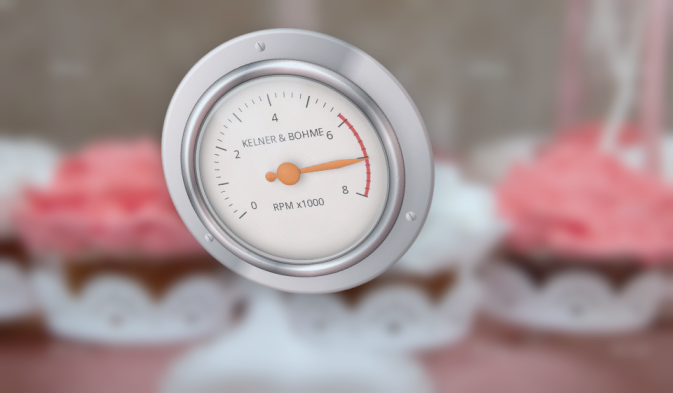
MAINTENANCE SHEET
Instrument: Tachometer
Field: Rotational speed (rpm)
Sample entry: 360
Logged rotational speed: 7000
